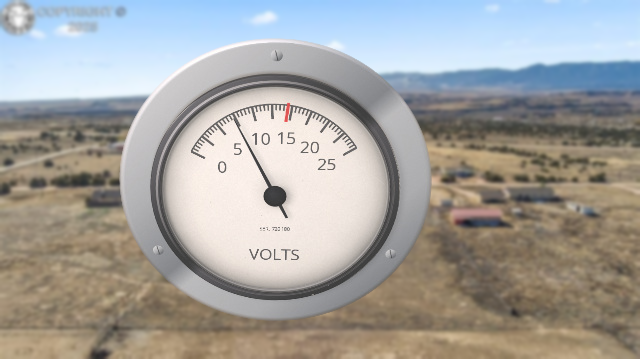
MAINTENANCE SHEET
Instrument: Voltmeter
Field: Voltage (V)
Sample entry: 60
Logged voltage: 7.5
